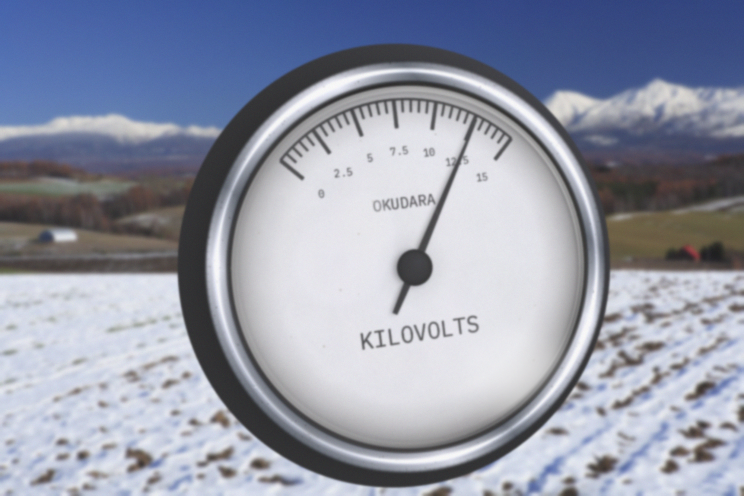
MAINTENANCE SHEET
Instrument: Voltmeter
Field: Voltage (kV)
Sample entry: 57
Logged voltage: 12.5
